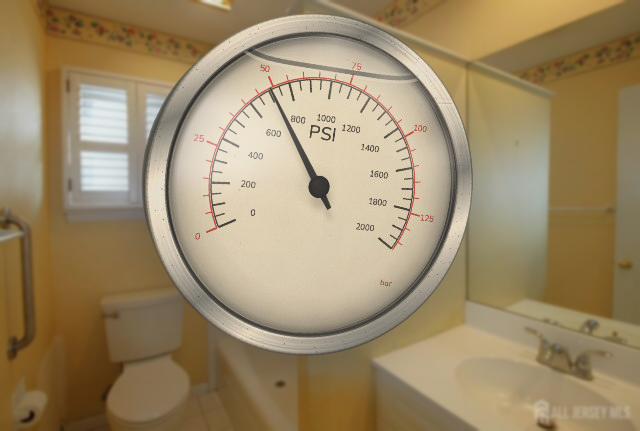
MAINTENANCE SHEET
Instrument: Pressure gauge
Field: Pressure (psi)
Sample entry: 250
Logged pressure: 700
